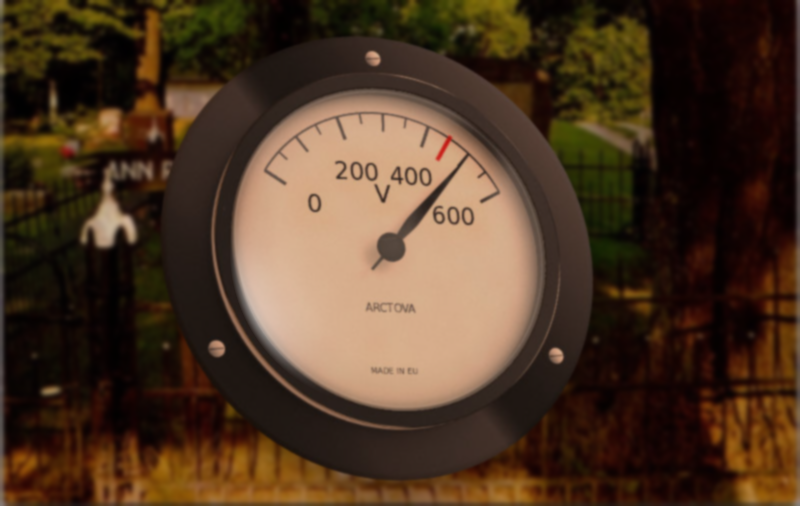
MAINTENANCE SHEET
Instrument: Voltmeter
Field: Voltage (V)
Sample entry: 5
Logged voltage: 500
